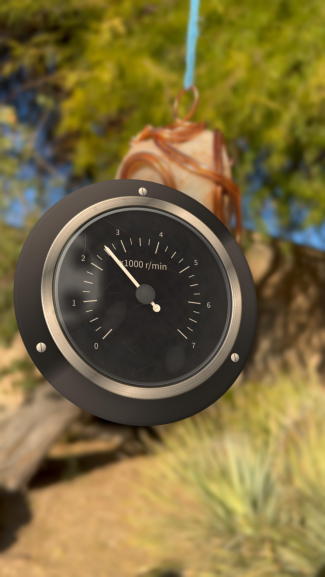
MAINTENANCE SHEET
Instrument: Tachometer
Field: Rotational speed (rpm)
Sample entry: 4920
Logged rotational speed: 2500
